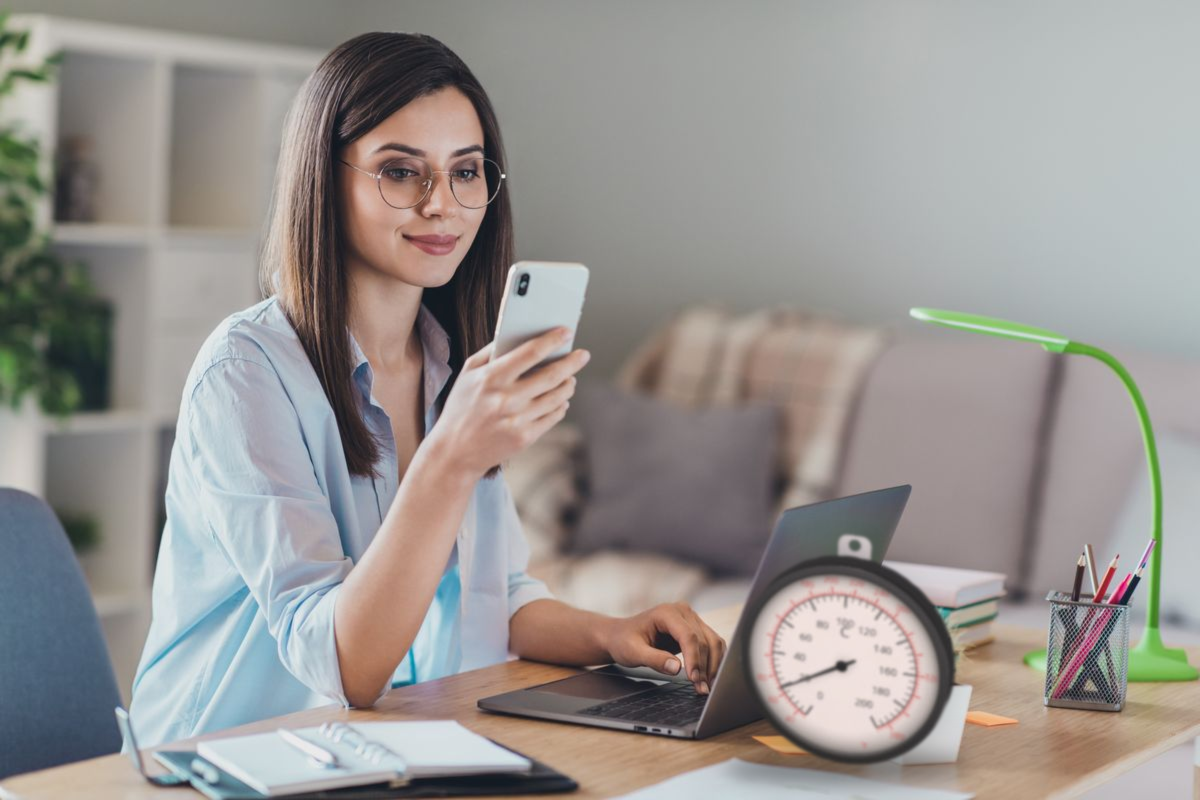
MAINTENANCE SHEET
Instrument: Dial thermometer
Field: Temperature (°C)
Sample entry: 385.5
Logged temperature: 20
